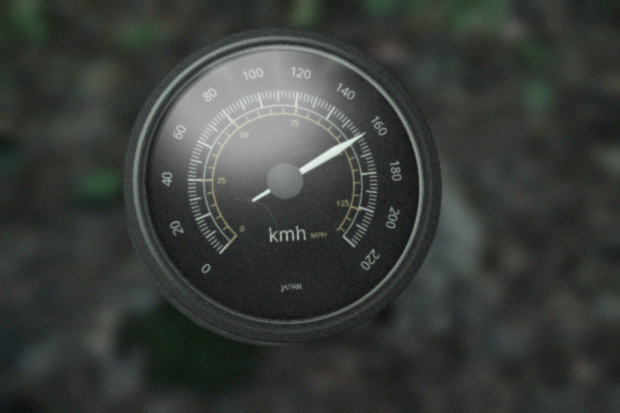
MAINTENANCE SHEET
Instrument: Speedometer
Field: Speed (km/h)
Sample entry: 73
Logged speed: 160
